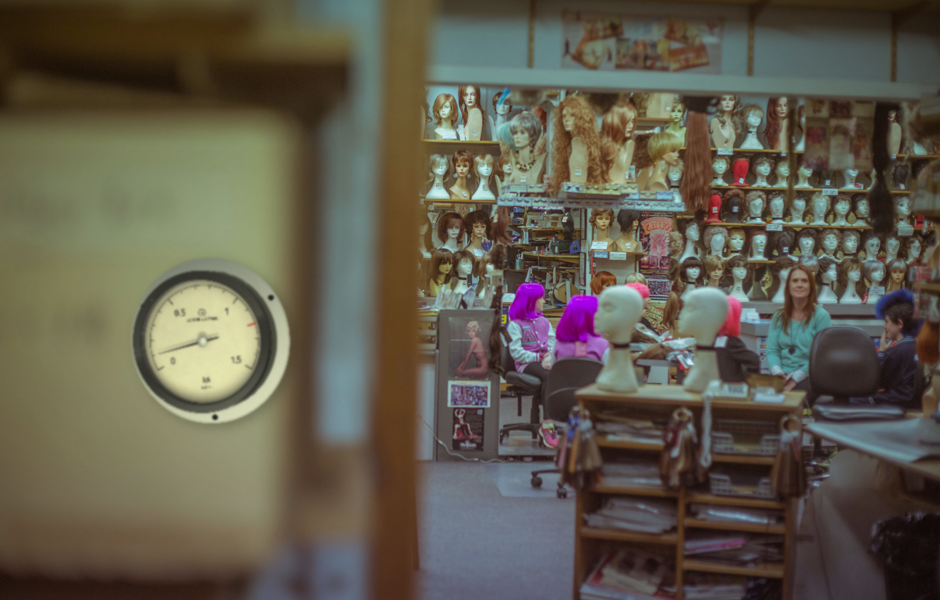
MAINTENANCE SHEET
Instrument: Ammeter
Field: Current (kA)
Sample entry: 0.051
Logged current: 0.1
